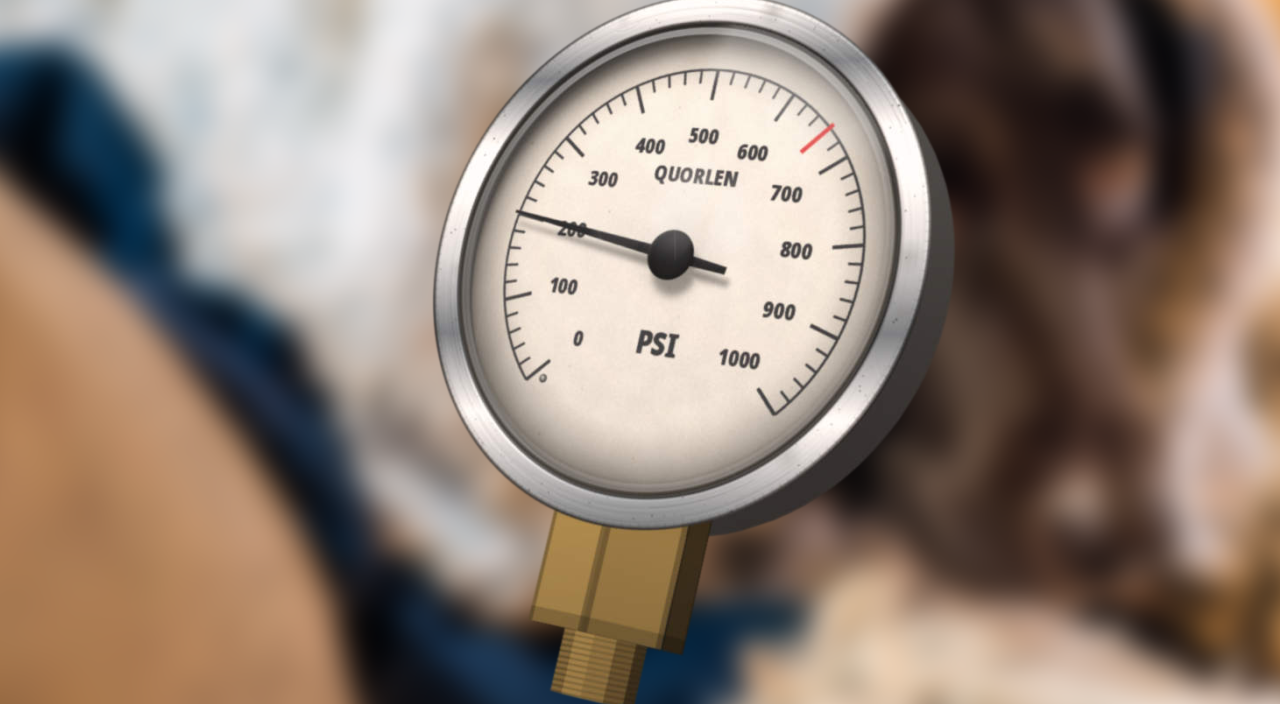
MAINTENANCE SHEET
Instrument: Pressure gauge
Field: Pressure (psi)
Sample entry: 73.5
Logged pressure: 200
